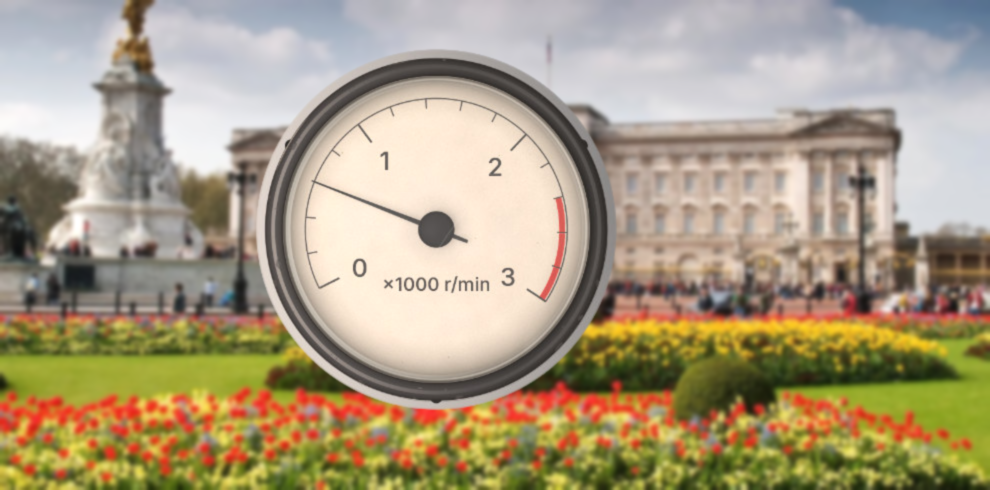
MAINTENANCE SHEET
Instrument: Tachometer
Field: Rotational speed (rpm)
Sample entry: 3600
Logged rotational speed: 600
